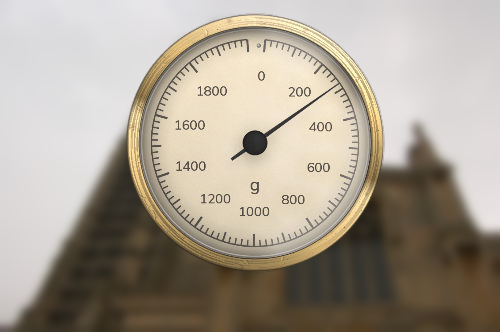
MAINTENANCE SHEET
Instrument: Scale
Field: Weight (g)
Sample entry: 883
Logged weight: 280
